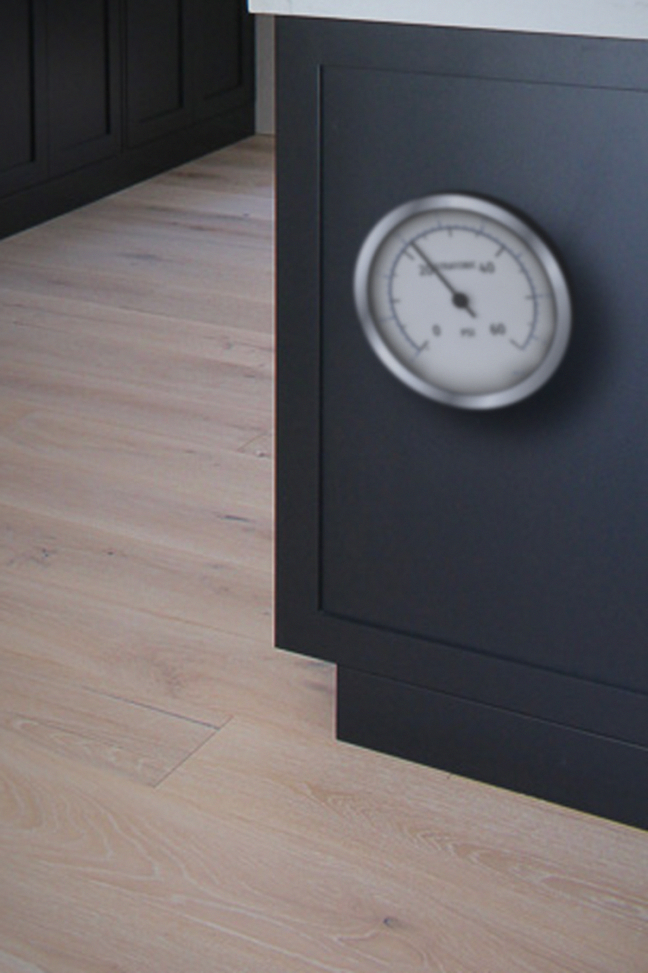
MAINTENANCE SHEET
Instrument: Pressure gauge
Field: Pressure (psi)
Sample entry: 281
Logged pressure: 22.5
